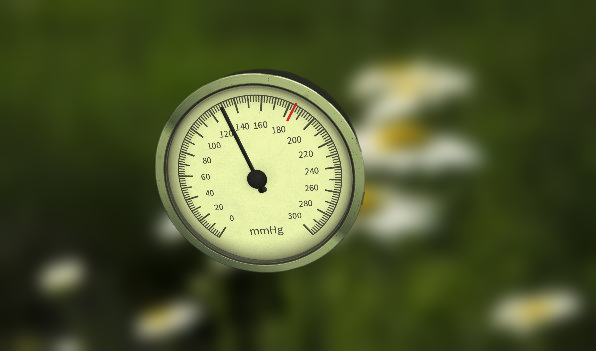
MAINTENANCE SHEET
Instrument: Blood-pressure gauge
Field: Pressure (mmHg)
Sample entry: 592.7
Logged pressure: 130
